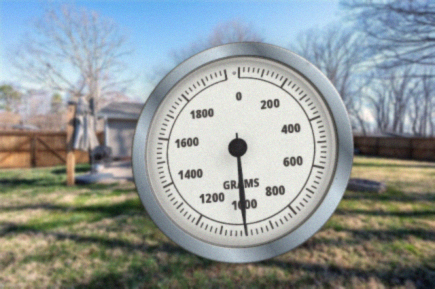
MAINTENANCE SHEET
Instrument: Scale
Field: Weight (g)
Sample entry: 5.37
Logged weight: 1000
